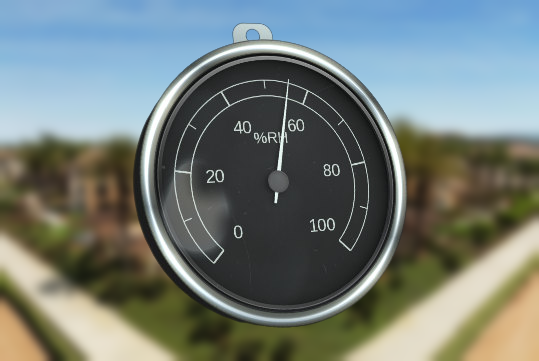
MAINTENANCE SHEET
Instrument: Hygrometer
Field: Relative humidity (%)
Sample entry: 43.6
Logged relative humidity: 55
